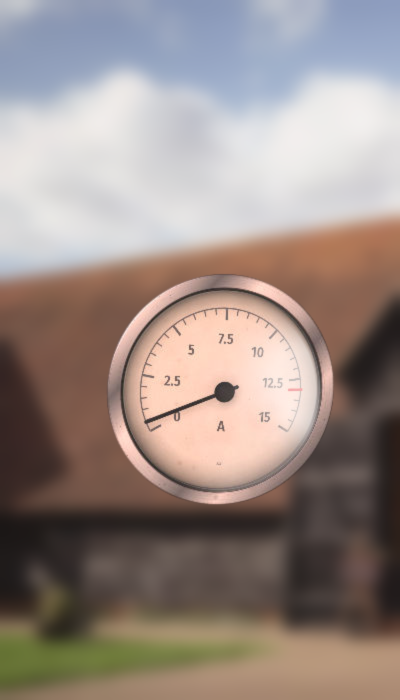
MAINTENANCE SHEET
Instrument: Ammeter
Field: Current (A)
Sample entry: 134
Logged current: 0.5
